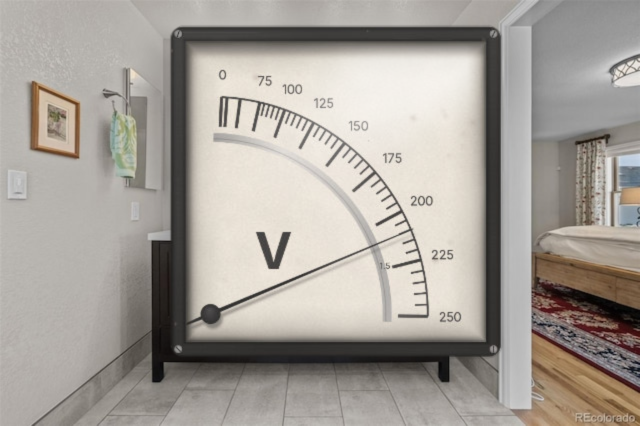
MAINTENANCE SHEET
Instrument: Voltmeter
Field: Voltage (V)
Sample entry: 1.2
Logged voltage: 210
